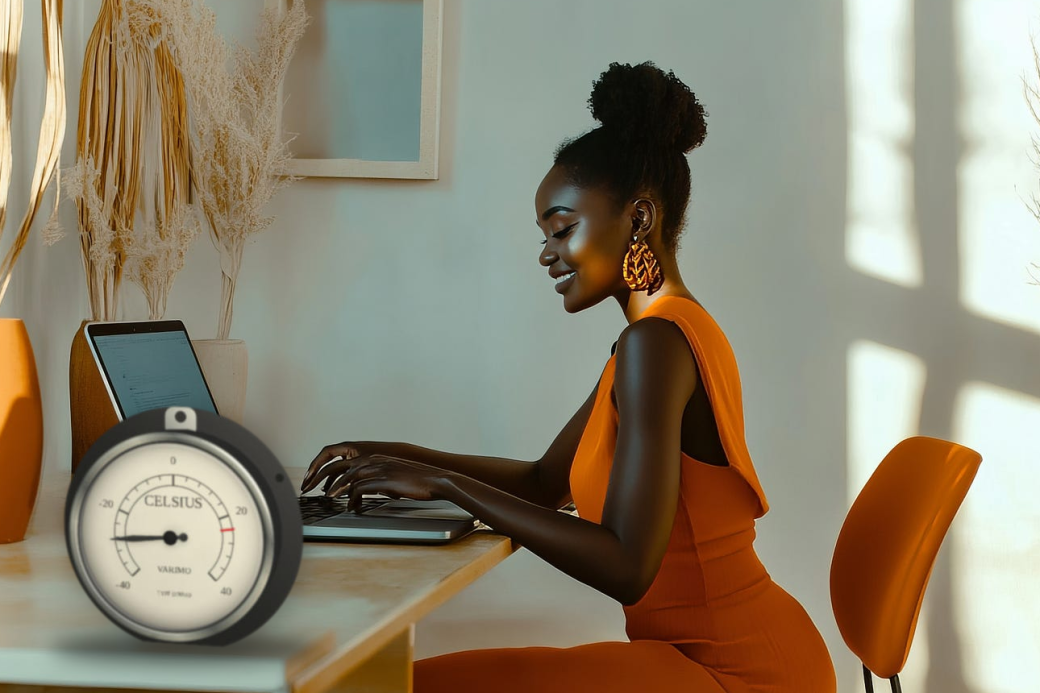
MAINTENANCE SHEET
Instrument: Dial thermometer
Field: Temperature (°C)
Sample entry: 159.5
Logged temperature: -28
